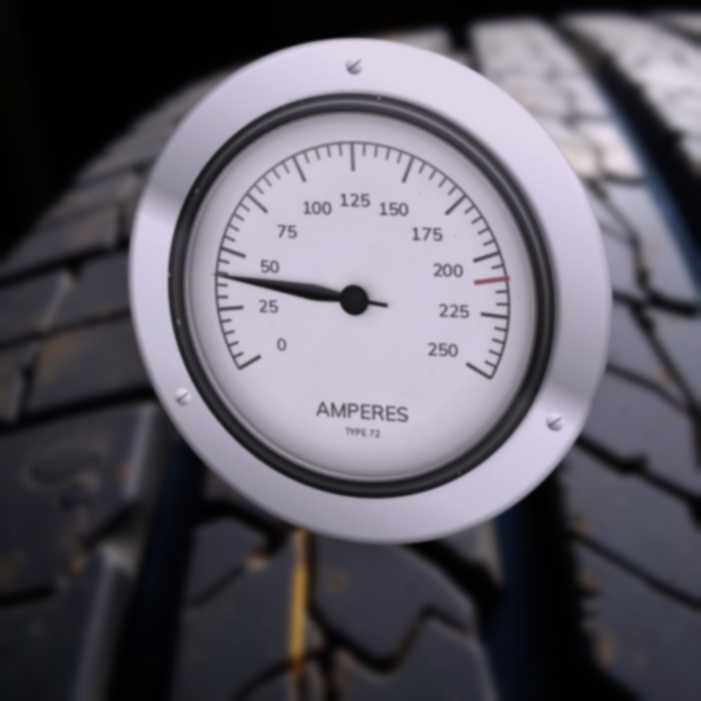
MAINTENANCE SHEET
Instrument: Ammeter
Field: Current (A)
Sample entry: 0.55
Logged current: 40
